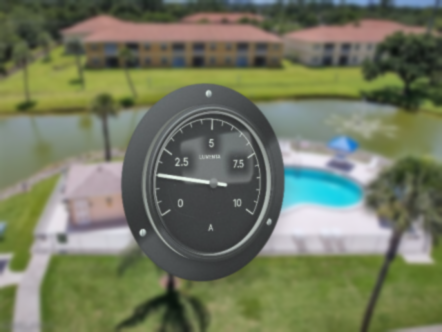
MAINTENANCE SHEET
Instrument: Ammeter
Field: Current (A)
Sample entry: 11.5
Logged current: 1.5
